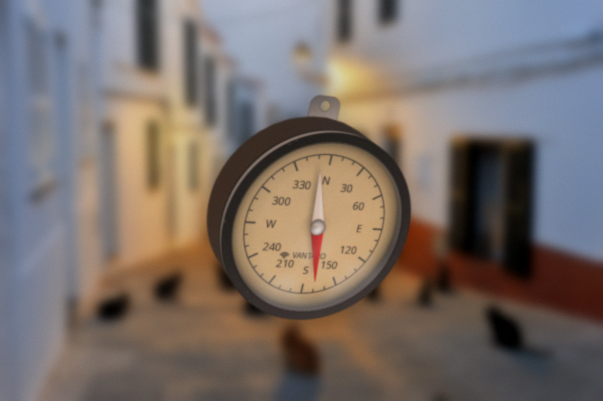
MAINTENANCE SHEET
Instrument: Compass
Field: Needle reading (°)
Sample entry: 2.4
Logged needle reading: 170
